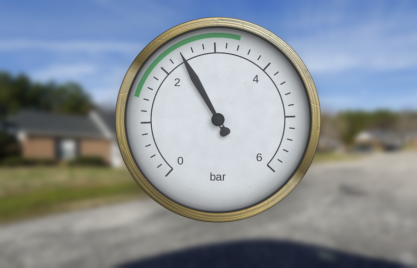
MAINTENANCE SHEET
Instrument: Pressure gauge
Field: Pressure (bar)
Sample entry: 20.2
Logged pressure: 2.4
